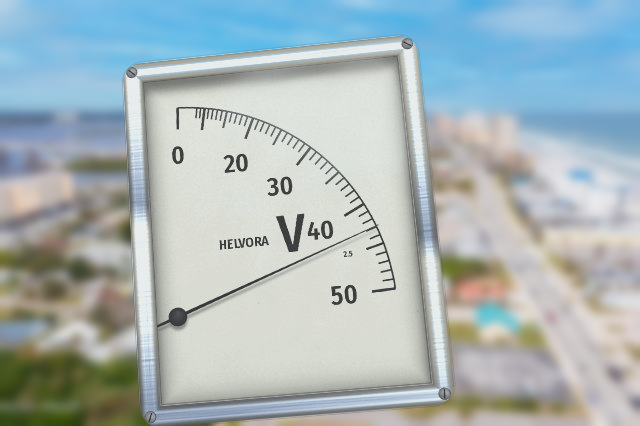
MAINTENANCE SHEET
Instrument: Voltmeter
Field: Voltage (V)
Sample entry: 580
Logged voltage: 43
